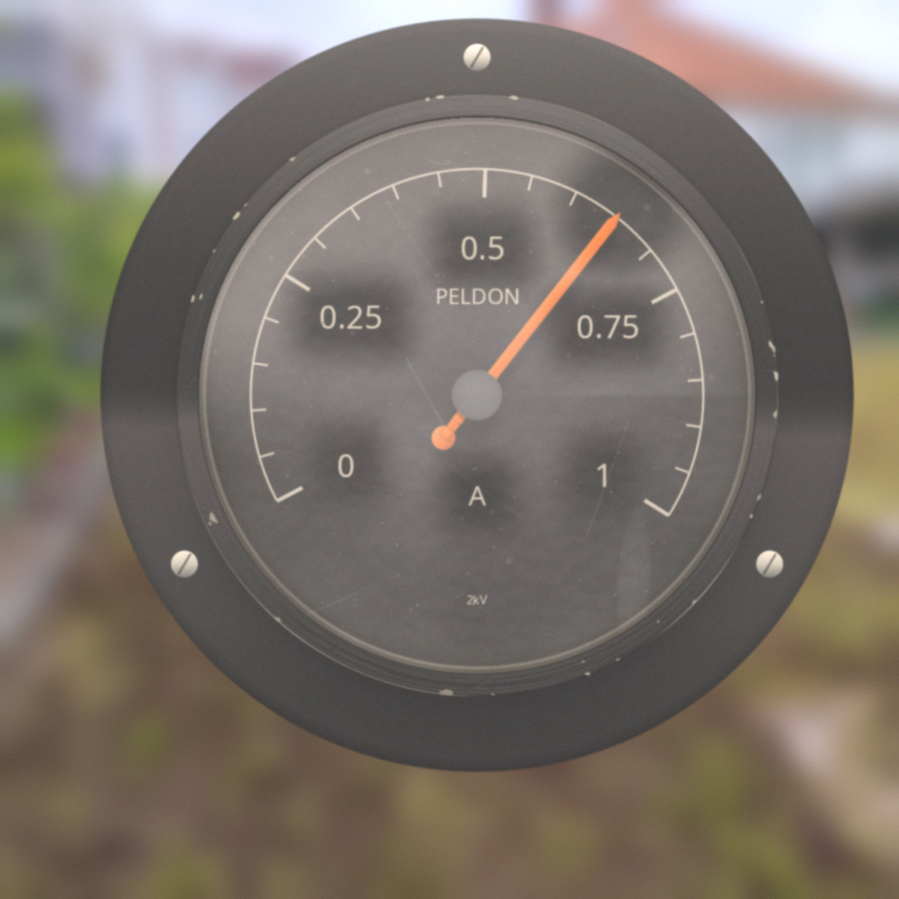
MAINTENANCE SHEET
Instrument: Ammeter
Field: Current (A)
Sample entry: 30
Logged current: 0.65
